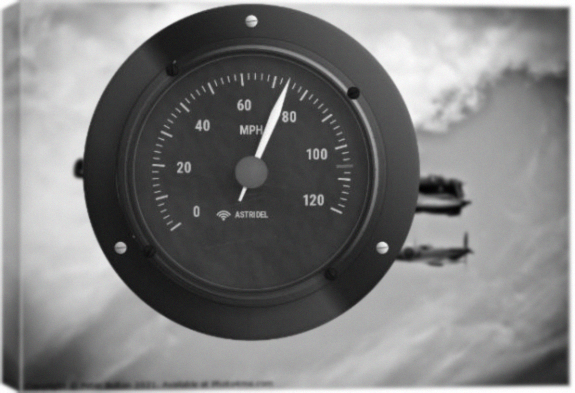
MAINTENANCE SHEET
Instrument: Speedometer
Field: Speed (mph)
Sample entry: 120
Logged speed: 74
